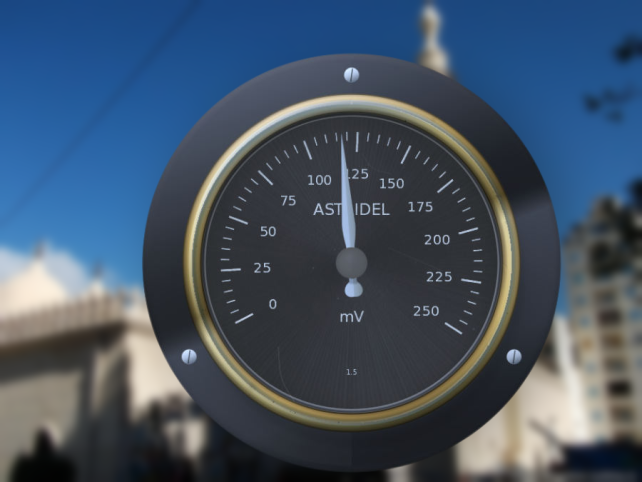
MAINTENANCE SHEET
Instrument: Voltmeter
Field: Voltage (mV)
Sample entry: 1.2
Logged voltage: 117.5
